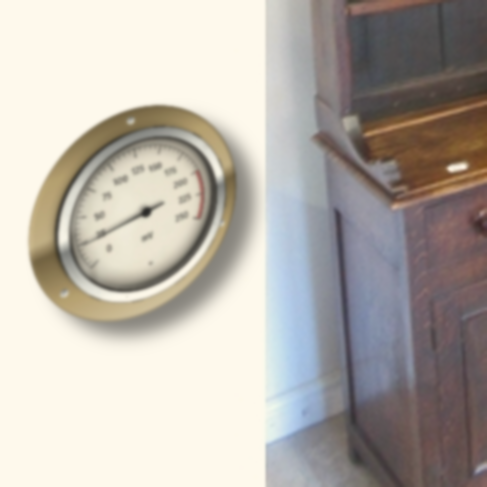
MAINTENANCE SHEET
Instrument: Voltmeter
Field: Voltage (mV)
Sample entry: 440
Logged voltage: 25
